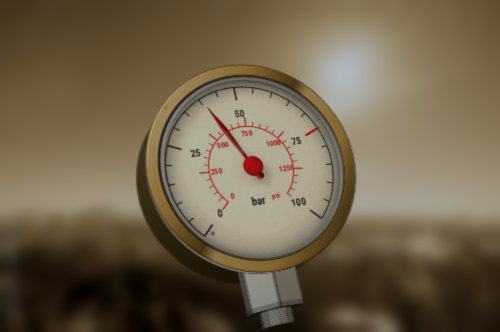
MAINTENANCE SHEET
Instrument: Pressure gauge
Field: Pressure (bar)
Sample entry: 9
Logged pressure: 40
